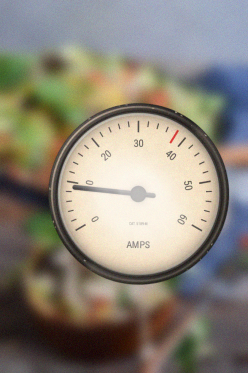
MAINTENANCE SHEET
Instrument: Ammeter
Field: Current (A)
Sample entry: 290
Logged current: 9
